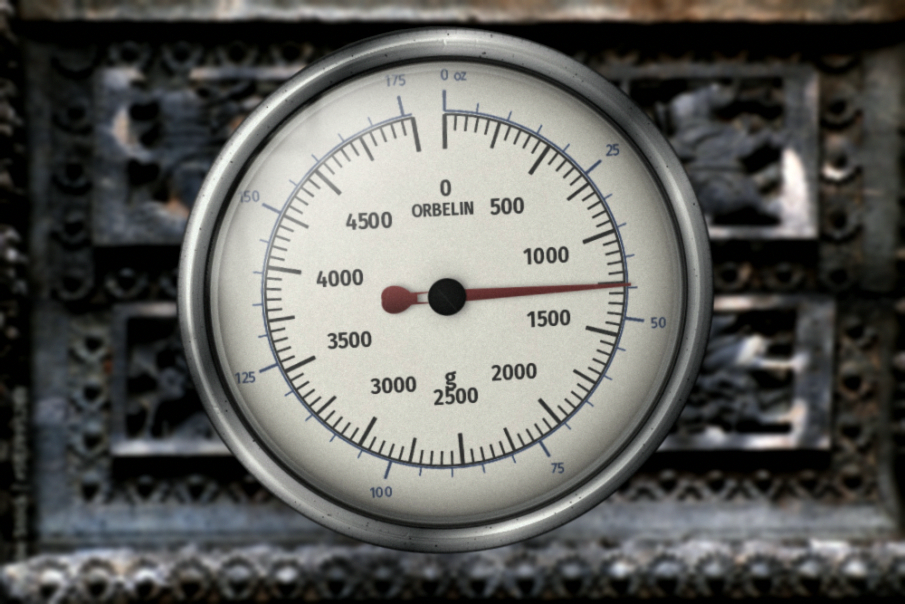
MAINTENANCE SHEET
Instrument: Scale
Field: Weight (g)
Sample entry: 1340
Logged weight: 1250
